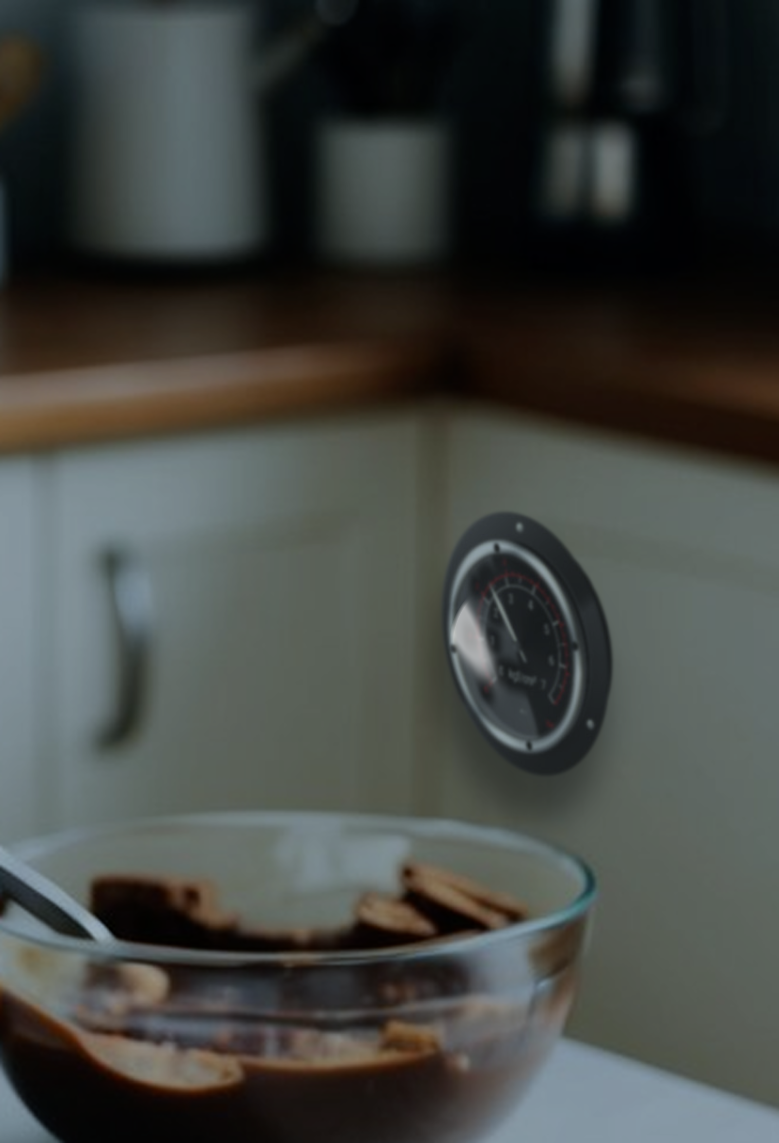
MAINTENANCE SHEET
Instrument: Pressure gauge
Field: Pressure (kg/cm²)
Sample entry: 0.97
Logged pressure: 2.5
